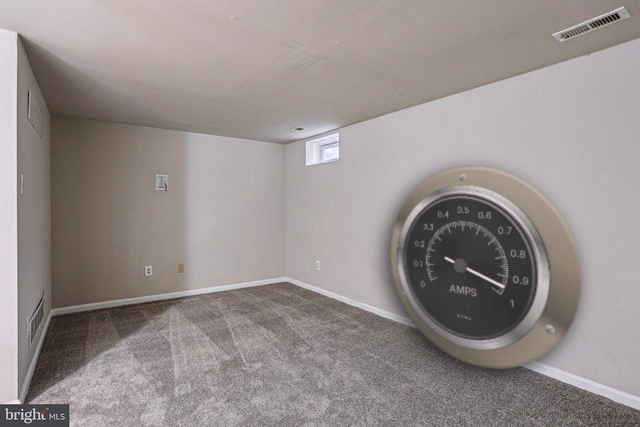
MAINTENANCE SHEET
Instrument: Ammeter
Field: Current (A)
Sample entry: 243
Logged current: 0.95
